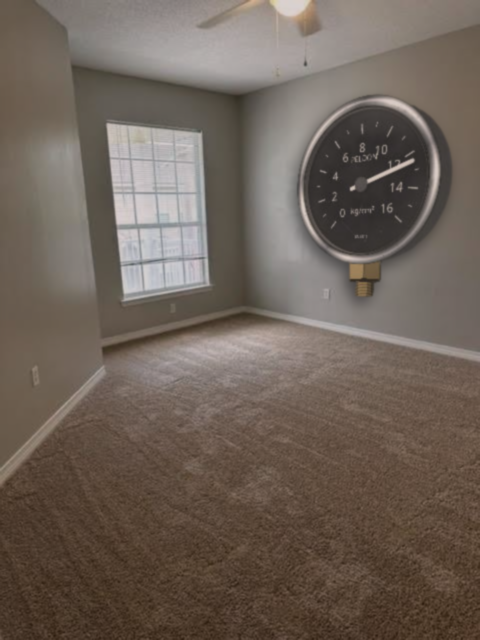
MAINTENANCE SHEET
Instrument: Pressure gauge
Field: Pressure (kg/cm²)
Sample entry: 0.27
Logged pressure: 12.5
